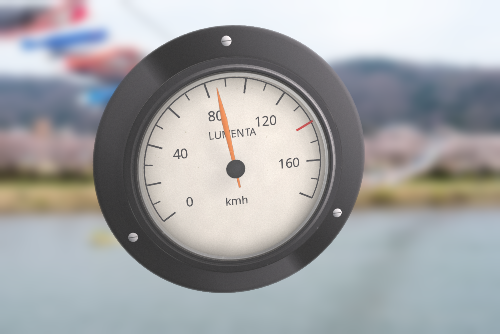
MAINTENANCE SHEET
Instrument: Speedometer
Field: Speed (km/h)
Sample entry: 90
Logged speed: 85
